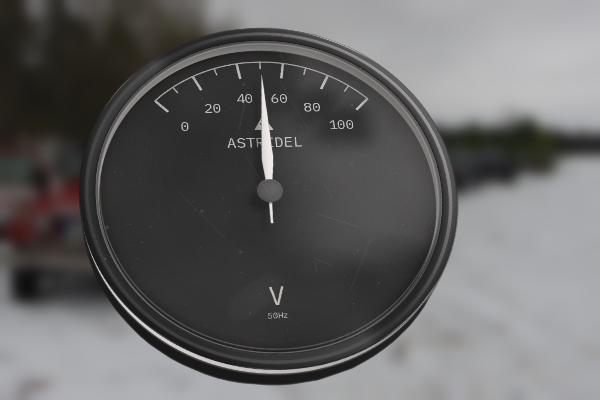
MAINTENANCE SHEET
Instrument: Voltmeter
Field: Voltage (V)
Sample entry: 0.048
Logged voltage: 50
